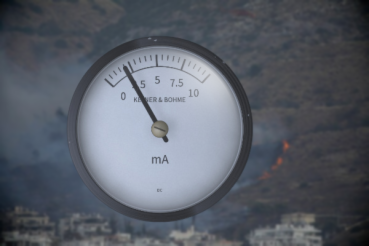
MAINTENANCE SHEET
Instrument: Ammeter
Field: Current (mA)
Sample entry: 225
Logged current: 2
